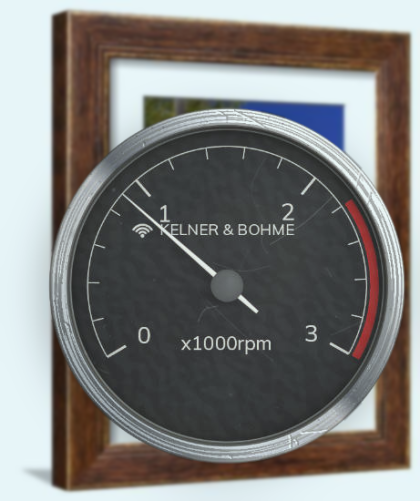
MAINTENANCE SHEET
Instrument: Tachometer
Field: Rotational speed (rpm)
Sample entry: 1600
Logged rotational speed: 900
